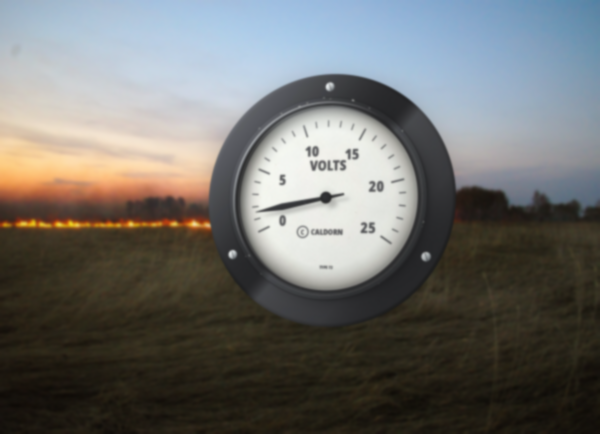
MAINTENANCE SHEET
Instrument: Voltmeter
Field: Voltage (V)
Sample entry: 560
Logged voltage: 1.5
